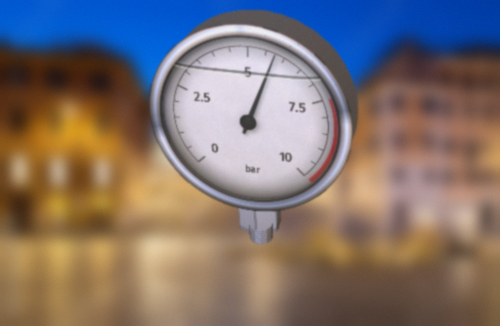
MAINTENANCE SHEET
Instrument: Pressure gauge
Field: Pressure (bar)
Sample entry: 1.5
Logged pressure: 5.75
